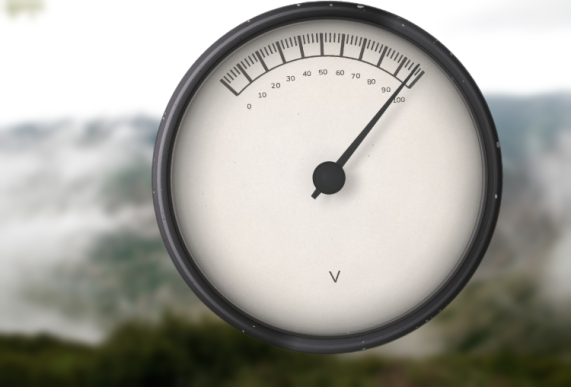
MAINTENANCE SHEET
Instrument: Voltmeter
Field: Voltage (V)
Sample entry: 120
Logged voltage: 96
